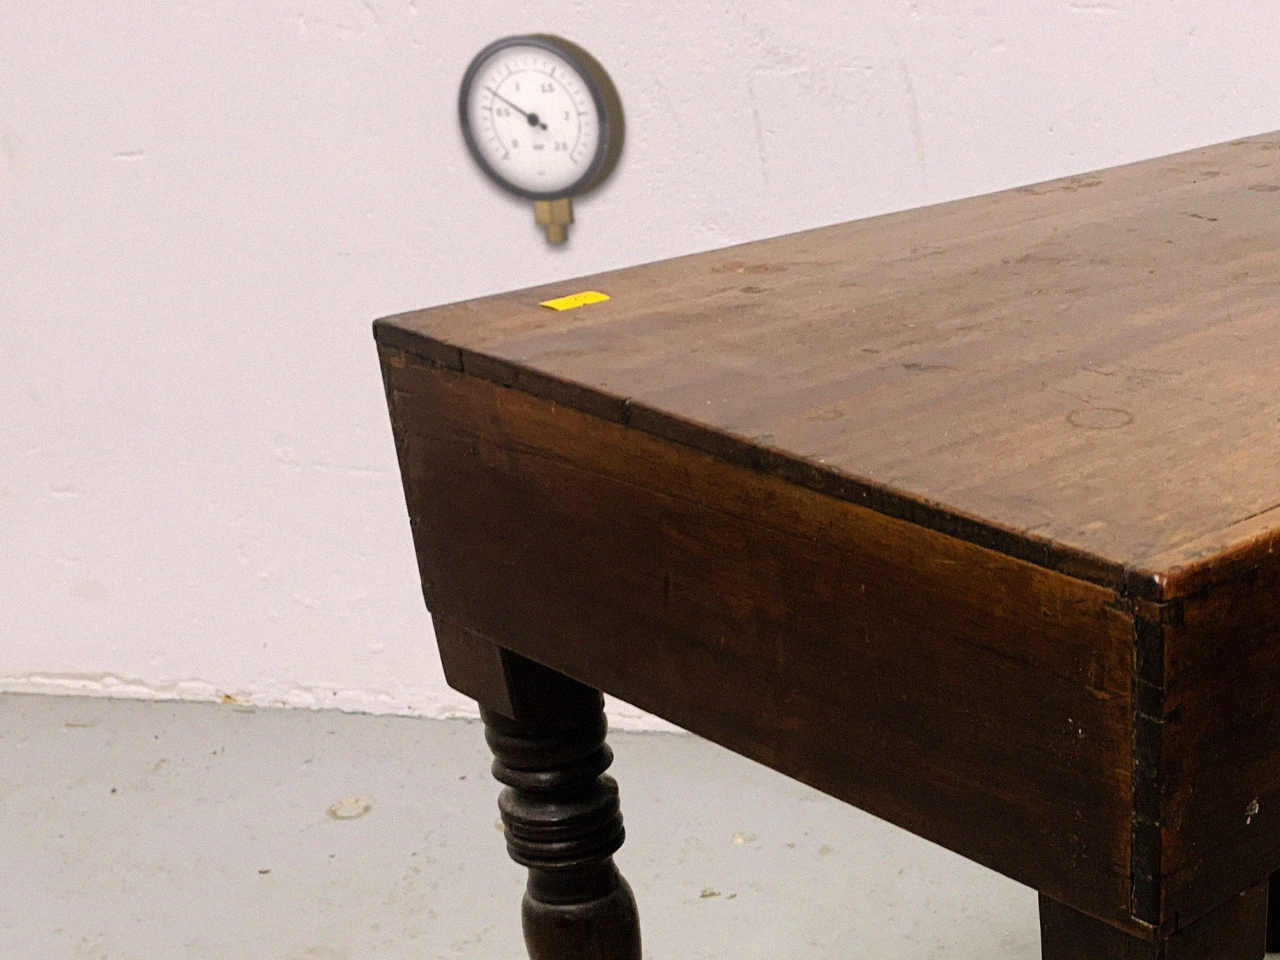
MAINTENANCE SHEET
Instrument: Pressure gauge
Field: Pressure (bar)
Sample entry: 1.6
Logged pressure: 0.7
